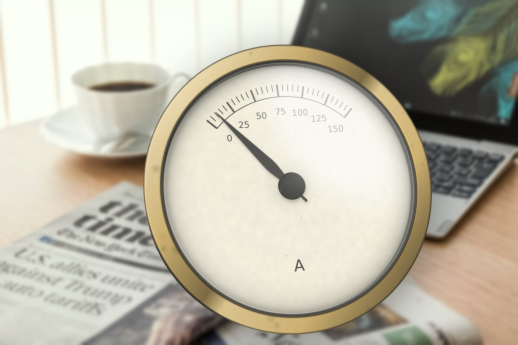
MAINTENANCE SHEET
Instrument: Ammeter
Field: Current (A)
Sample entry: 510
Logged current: 10
